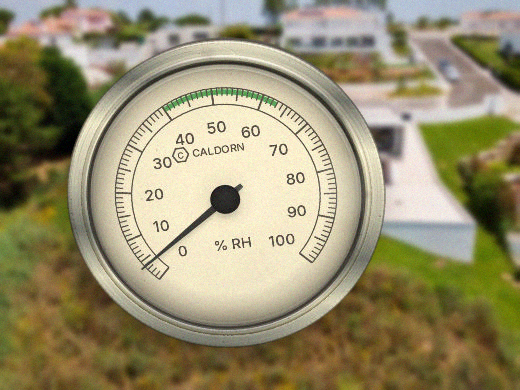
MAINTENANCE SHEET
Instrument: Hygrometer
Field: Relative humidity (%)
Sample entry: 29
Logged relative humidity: 4
